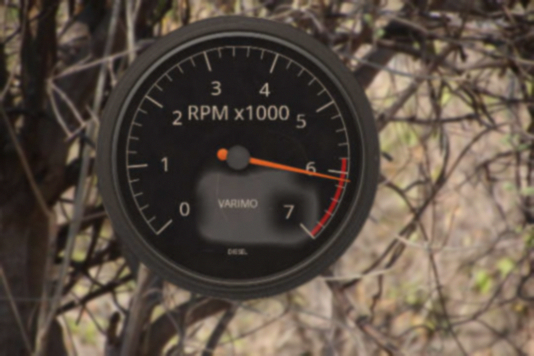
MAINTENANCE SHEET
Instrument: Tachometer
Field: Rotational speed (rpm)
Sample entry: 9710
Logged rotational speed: 6100
